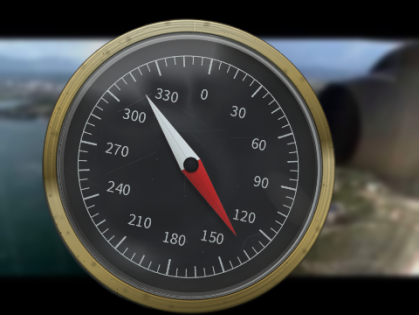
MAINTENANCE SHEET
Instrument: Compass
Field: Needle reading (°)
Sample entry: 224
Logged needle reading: 135
